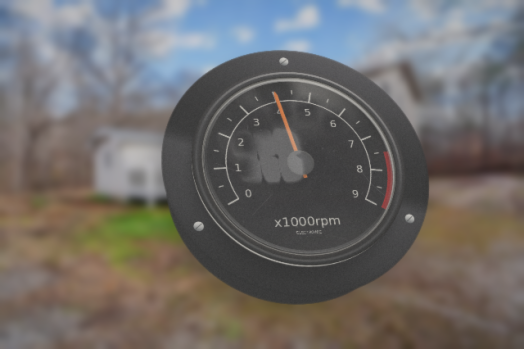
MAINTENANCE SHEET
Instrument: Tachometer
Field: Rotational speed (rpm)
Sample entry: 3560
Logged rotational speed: 4000
